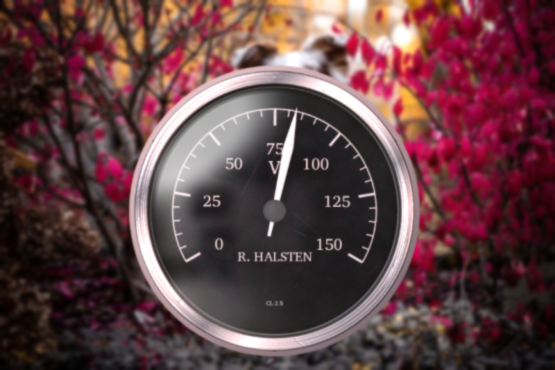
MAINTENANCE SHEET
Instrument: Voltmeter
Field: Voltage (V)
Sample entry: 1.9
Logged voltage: 82.5
